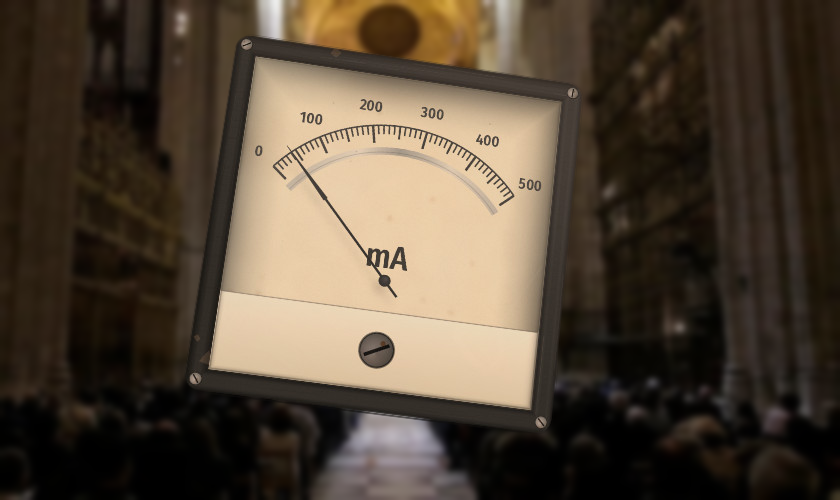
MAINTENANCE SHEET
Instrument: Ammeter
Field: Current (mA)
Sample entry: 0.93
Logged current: 40
